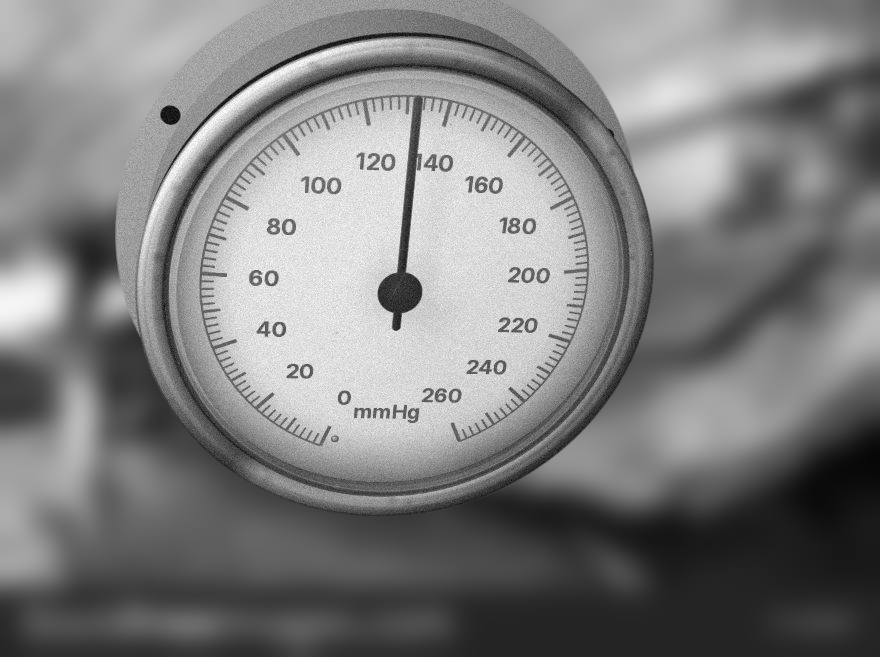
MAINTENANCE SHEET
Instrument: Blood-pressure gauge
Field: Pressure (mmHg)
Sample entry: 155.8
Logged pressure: 132
